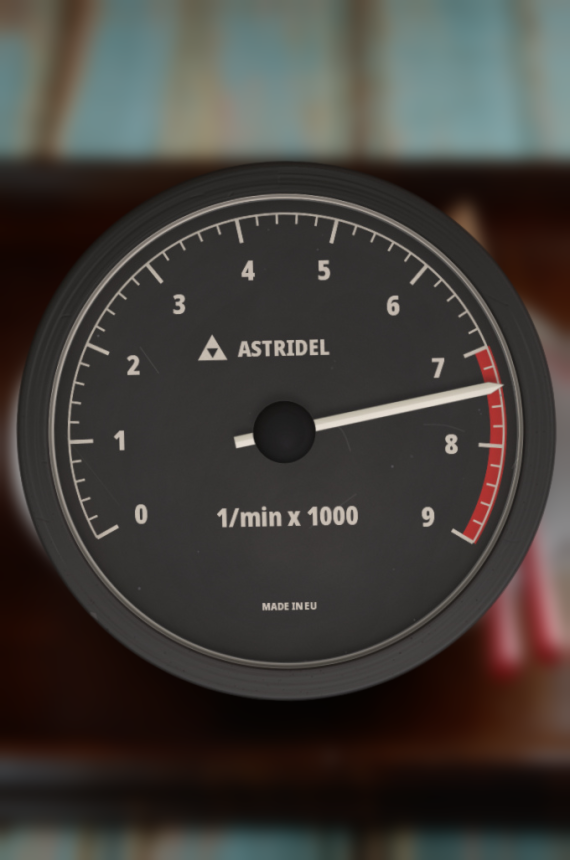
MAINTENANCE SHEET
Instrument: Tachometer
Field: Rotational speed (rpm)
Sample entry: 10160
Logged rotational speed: 7400
